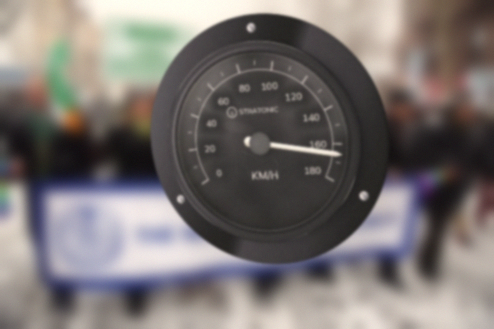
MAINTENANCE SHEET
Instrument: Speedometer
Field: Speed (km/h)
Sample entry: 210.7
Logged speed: 165
